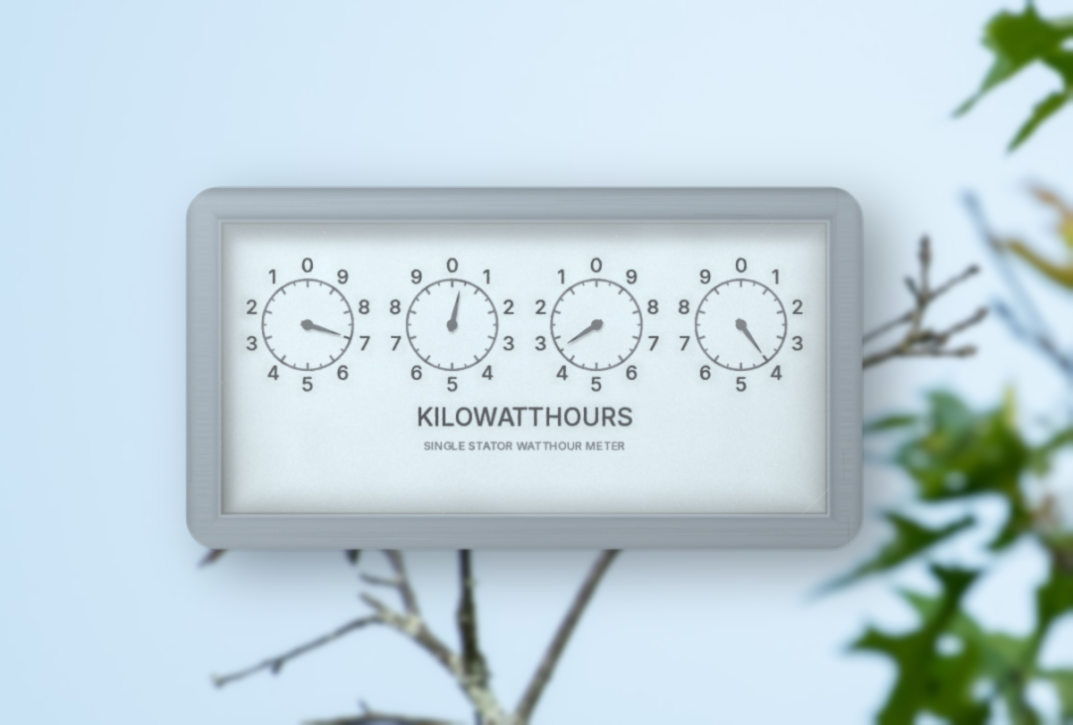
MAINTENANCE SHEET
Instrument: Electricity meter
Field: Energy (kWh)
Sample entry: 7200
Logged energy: 7034
